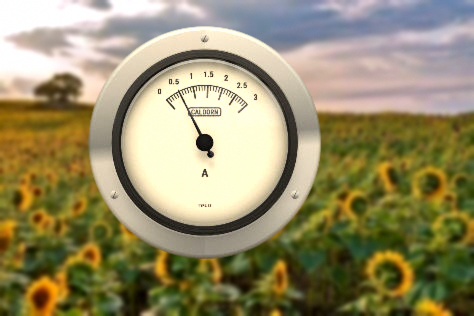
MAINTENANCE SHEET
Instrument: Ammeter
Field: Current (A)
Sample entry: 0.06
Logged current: 0.5
